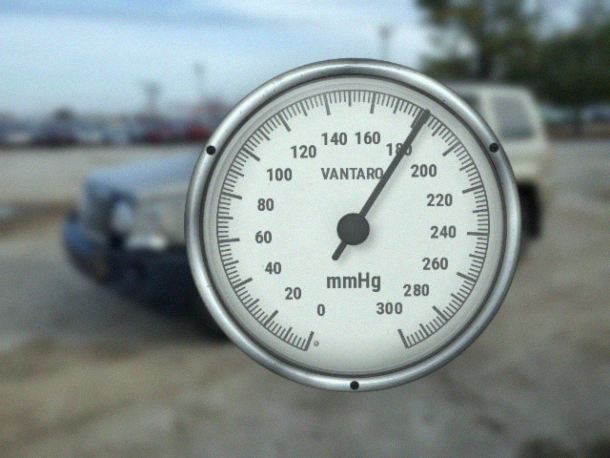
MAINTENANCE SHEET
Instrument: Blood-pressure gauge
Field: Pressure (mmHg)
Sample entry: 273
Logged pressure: 182
